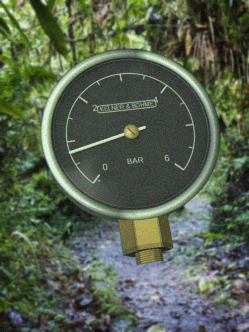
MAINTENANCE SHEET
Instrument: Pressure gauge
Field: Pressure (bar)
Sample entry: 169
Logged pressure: 0.75
